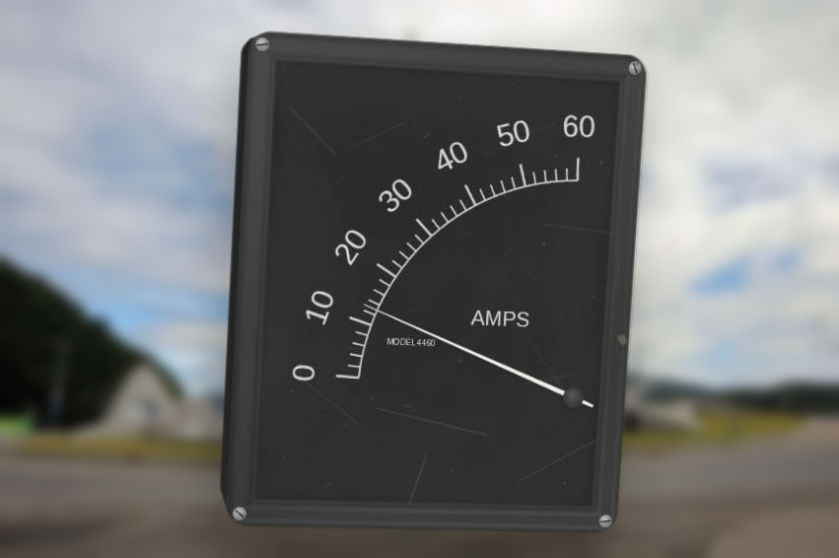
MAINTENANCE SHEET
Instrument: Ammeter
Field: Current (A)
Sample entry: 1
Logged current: 13
